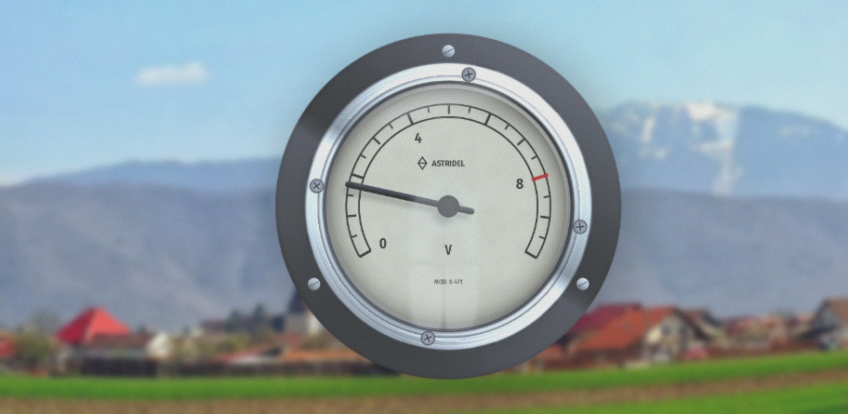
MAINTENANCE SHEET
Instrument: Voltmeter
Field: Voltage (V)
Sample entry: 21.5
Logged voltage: 1.75
